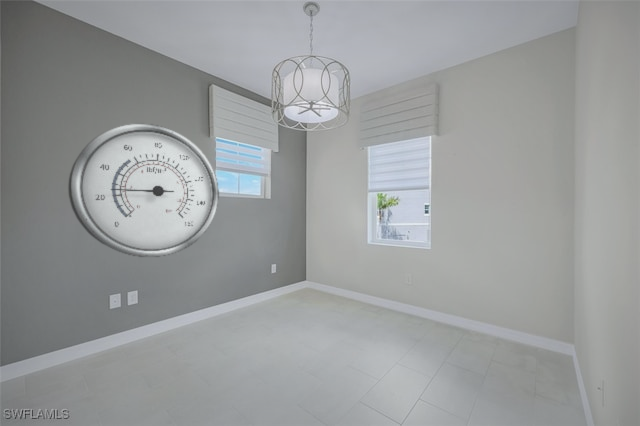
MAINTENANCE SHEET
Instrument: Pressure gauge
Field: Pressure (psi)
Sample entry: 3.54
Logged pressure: 25
